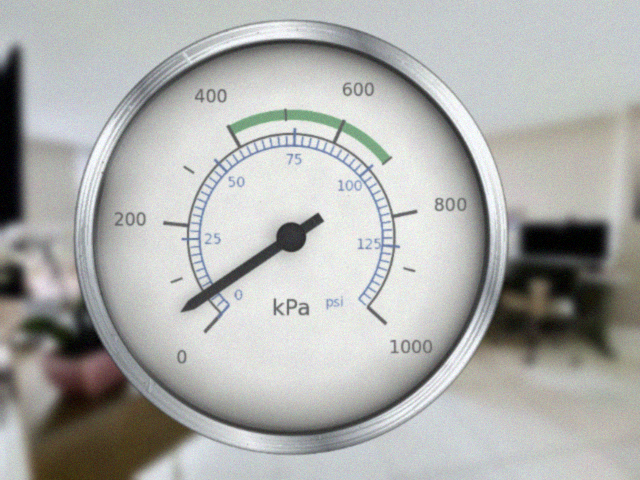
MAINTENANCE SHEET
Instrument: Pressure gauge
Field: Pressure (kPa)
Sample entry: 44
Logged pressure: 50
